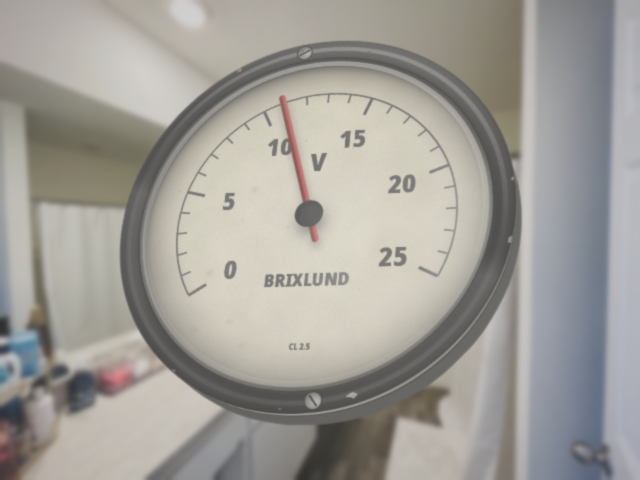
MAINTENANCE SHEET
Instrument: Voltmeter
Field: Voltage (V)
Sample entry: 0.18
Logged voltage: 11
